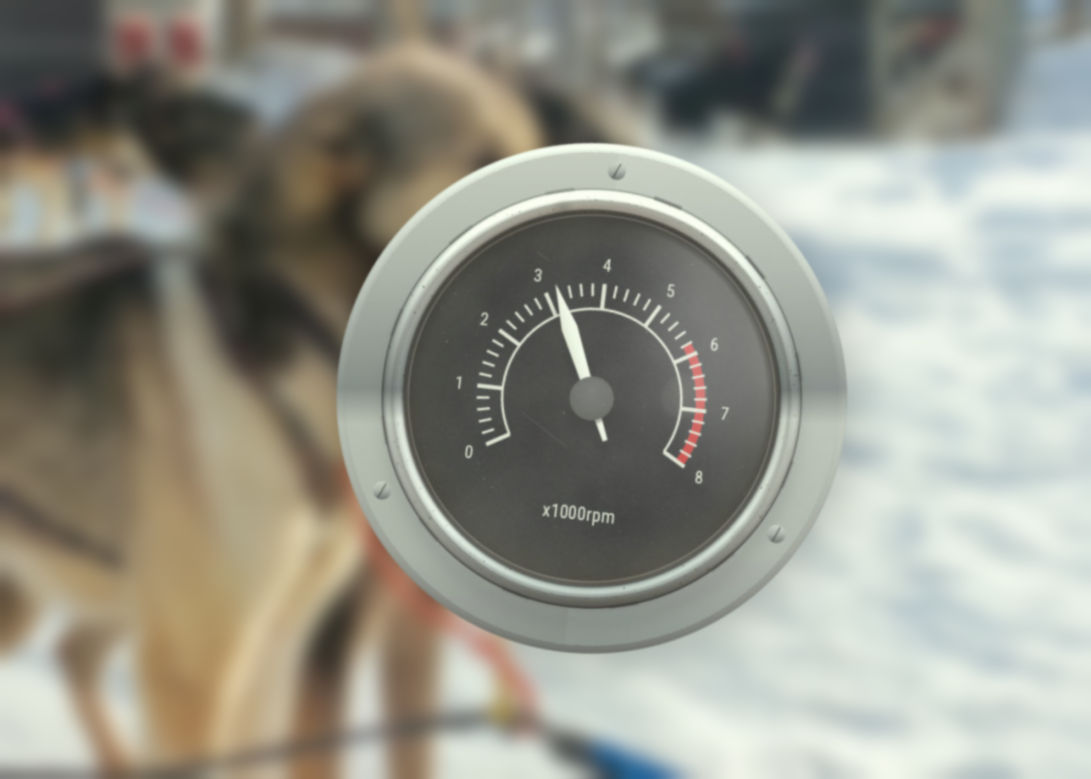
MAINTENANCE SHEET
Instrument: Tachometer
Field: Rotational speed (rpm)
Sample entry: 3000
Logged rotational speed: 3200
